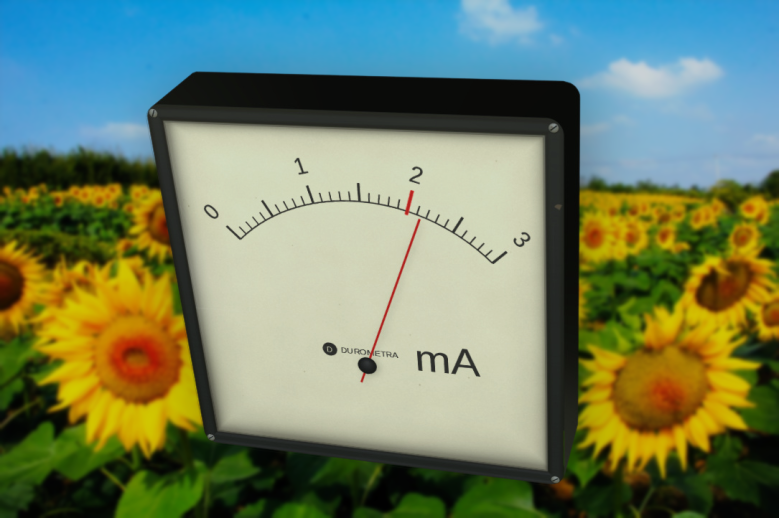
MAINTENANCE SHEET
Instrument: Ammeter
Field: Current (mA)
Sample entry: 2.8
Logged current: 2.15
